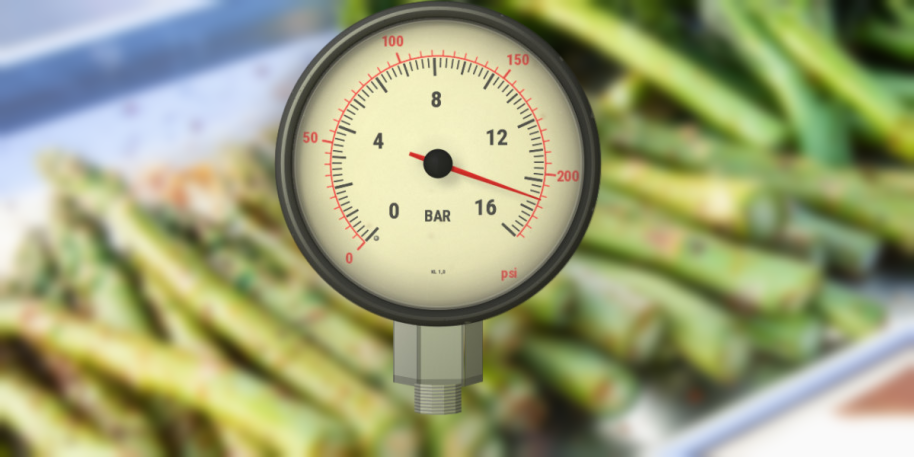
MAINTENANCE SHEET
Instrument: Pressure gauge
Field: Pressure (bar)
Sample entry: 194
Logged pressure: 14.6
